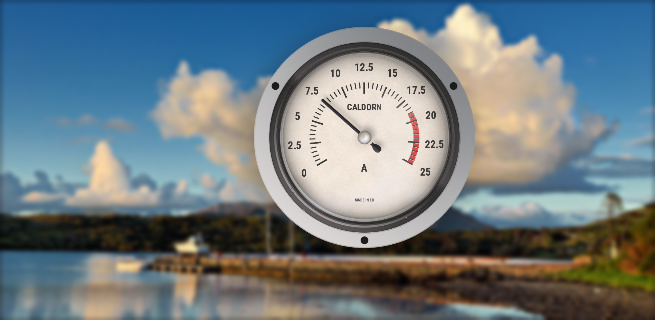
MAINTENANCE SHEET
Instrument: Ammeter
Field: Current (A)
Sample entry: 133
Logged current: 7.5
